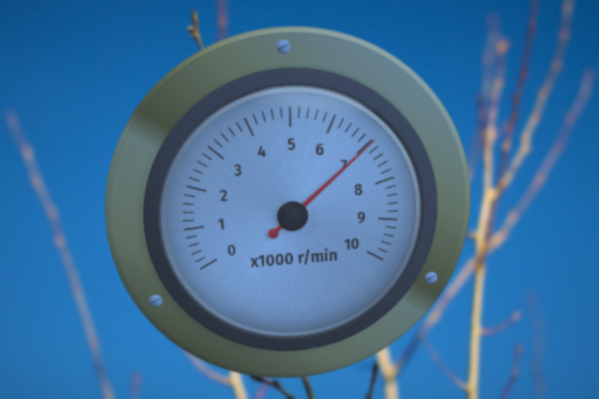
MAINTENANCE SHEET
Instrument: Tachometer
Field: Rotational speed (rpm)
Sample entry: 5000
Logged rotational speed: 7000
